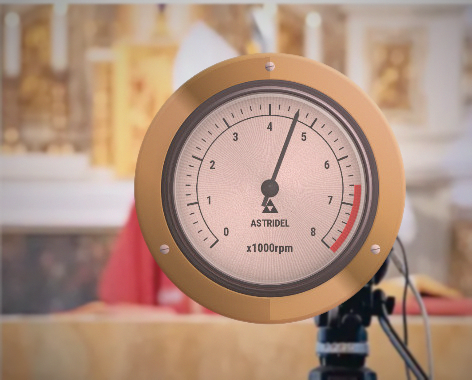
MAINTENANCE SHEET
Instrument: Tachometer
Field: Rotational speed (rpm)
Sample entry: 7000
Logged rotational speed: 4600
